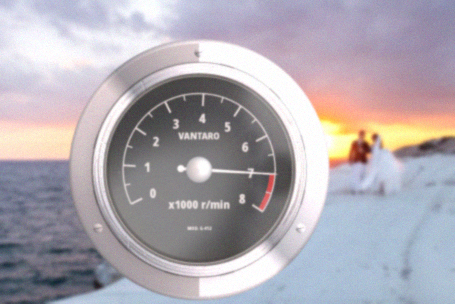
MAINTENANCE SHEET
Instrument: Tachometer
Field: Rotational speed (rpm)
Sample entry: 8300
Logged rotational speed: 7000
